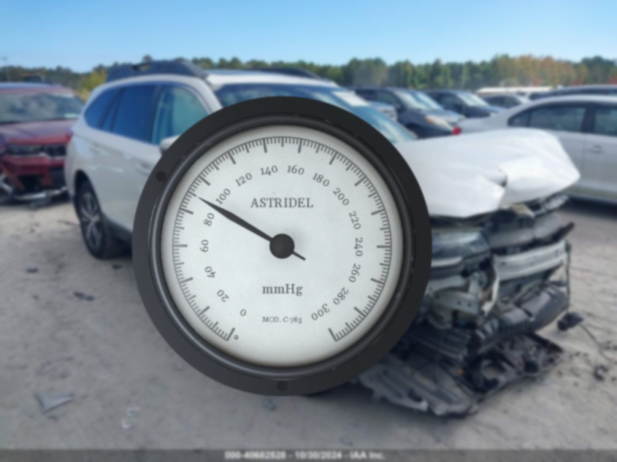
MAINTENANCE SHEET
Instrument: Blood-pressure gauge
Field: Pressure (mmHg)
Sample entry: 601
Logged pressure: 90
